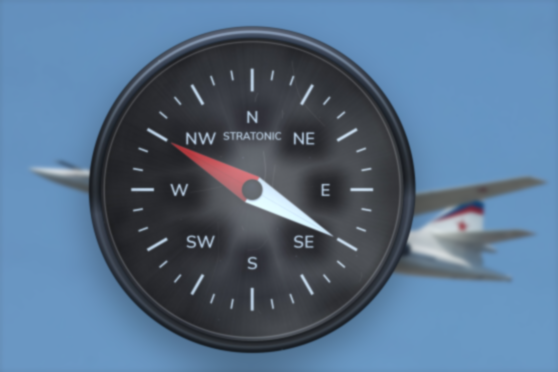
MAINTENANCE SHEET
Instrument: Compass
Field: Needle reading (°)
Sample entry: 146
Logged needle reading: 300
